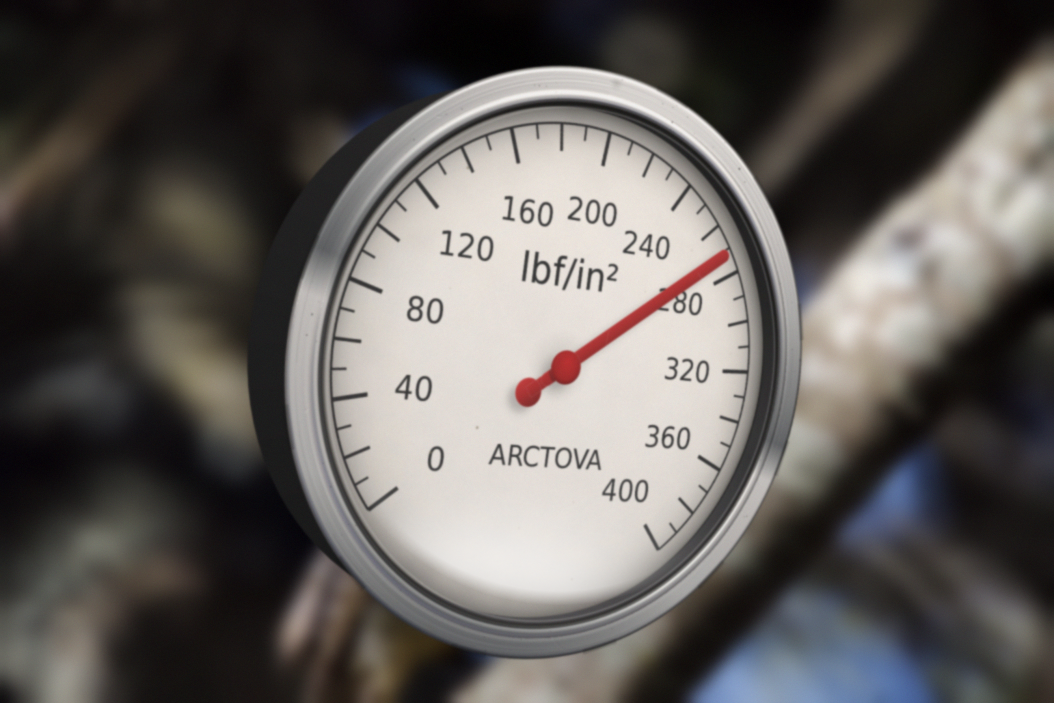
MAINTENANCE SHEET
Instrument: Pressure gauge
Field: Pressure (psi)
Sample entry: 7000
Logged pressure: 270
